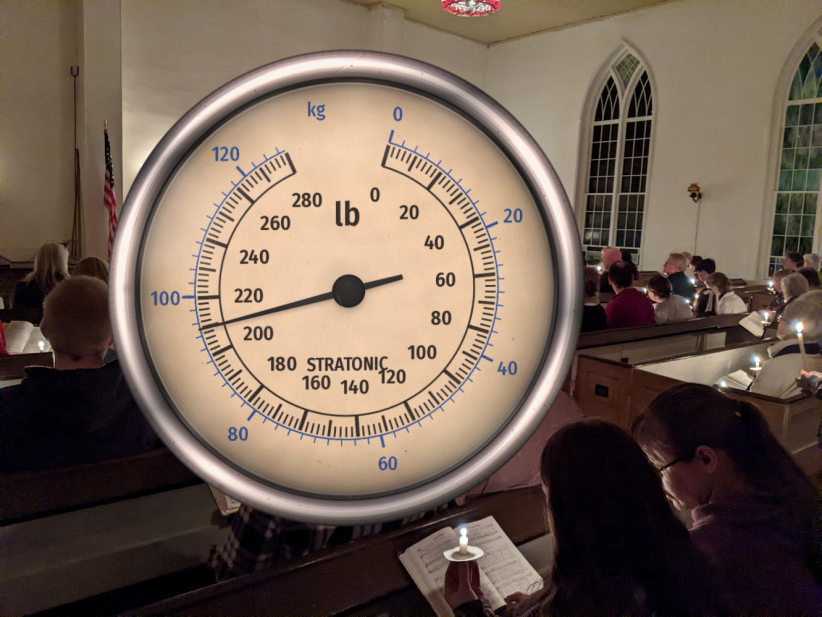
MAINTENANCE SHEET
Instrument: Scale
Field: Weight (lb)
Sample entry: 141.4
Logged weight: 210
